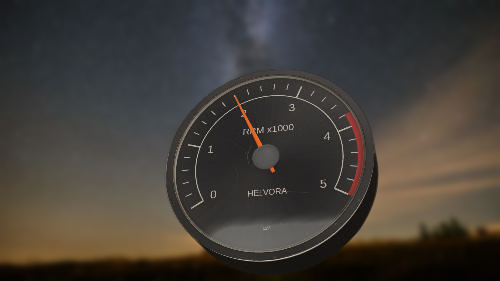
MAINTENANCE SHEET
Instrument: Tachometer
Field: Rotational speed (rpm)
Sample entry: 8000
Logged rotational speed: 2000
